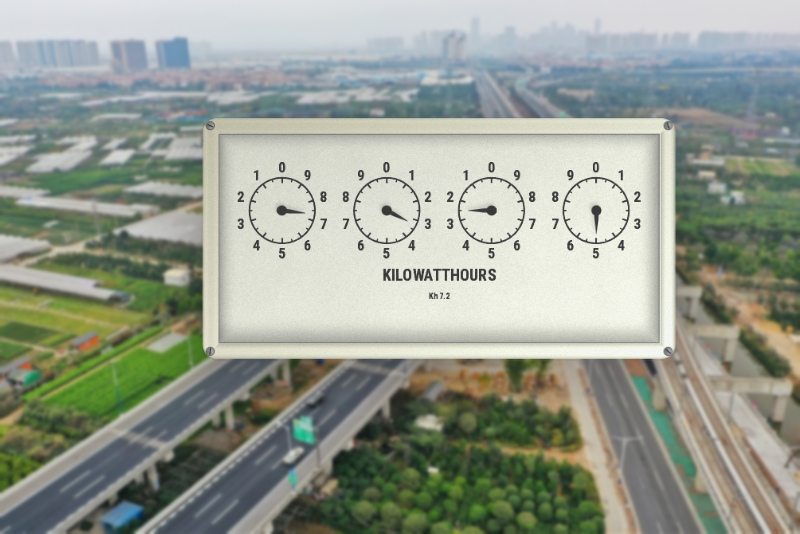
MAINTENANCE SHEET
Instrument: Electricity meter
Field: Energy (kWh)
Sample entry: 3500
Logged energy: 7325
